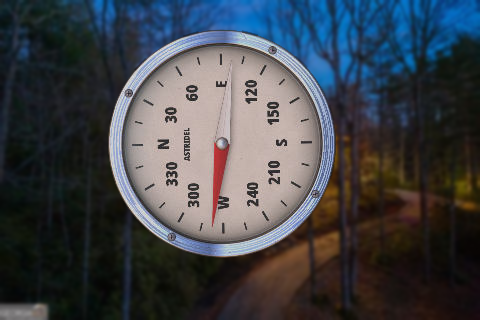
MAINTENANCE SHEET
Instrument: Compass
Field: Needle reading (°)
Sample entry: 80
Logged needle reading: 277.5
